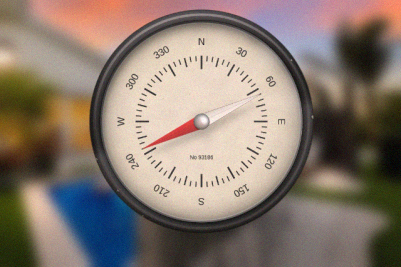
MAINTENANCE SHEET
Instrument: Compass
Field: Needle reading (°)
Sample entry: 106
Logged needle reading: 245
